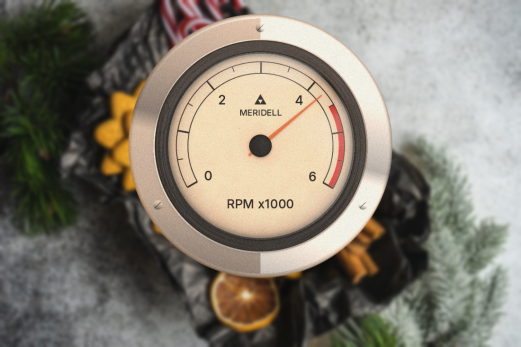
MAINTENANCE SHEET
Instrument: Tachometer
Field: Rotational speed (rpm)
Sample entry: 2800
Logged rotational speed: 4250
